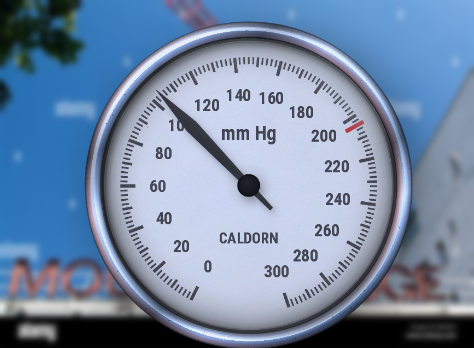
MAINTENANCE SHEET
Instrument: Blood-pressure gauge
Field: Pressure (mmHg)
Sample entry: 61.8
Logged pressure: 104
